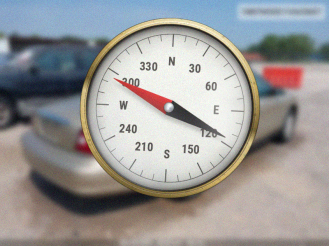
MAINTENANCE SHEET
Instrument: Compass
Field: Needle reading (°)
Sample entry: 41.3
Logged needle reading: 295
